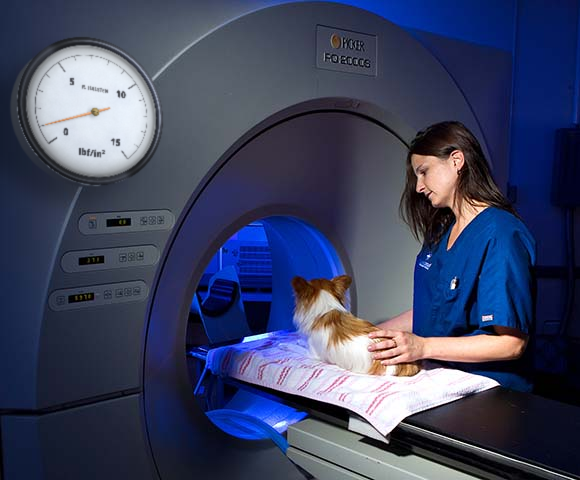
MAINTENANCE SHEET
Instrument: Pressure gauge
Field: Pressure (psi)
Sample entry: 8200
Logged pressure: 1
